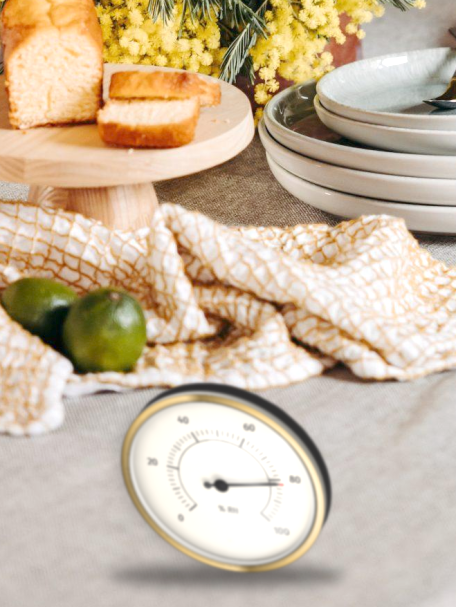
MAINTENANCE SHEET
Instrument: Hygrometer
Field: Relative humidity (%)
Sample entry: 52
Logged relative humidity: 80
